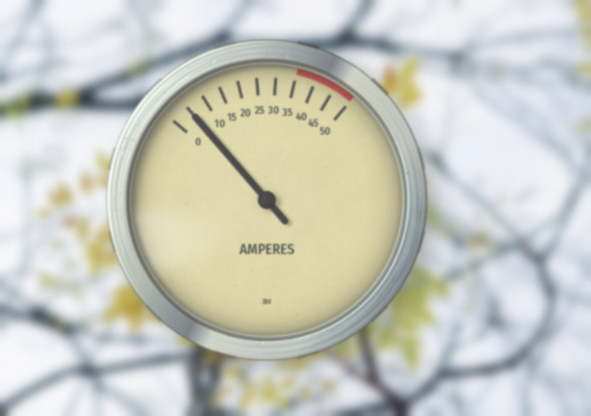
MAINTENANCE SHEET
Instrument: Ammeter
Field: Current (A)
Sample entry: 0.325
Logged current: 5
